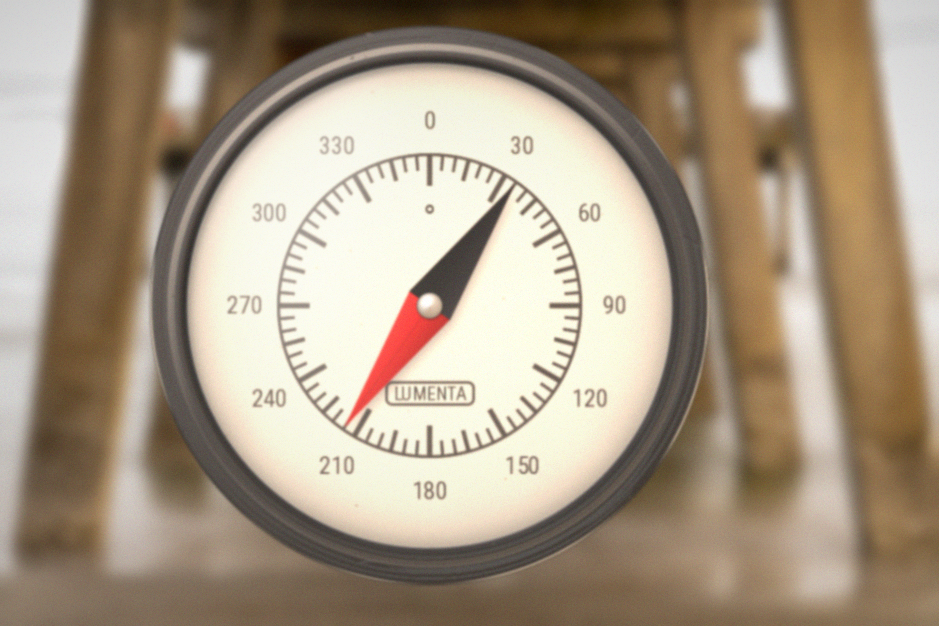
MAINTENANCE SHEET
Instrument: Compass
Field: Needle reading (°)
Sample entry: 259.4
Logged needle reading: 215
